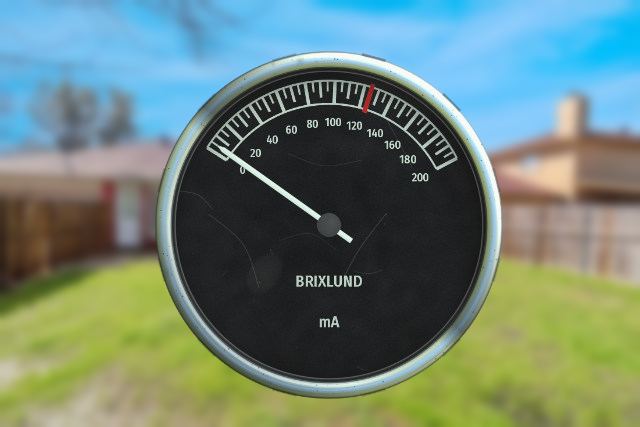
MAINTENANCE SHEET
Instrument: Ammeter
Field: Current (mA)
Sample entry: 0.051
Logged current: 5
